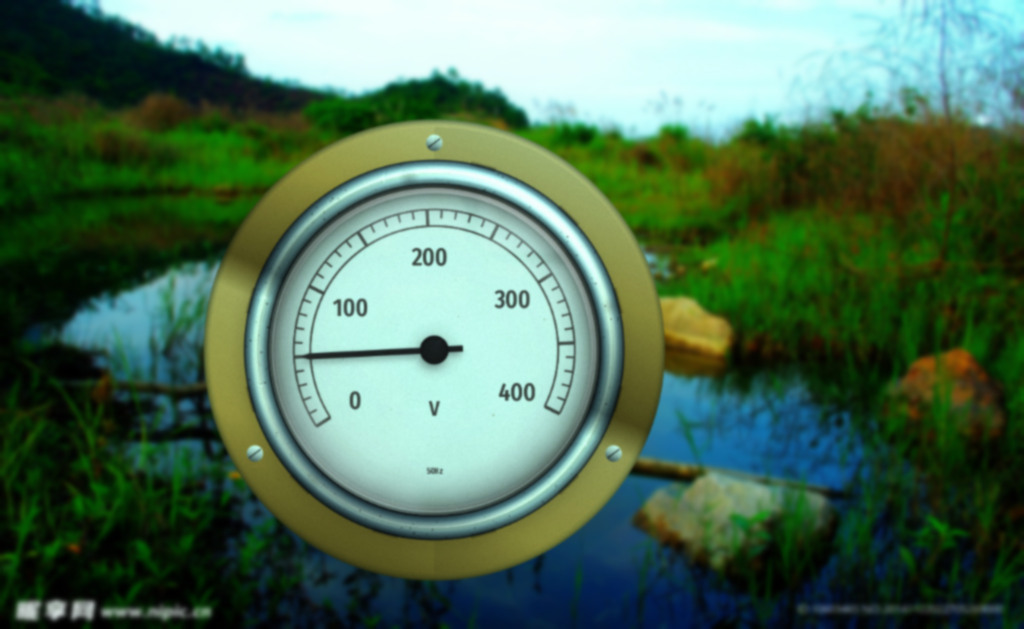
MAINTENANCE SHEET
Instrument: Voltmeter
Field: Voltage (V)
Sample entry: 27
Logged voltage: 50
